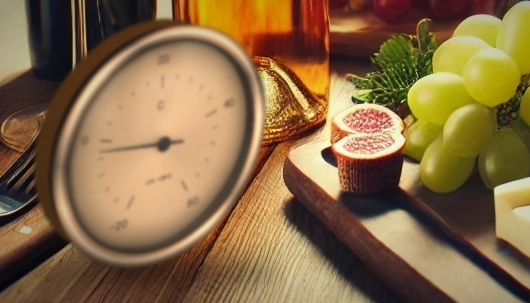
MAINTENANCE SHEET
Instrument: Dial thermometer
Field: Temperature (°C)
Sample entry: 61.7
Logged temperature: -2
